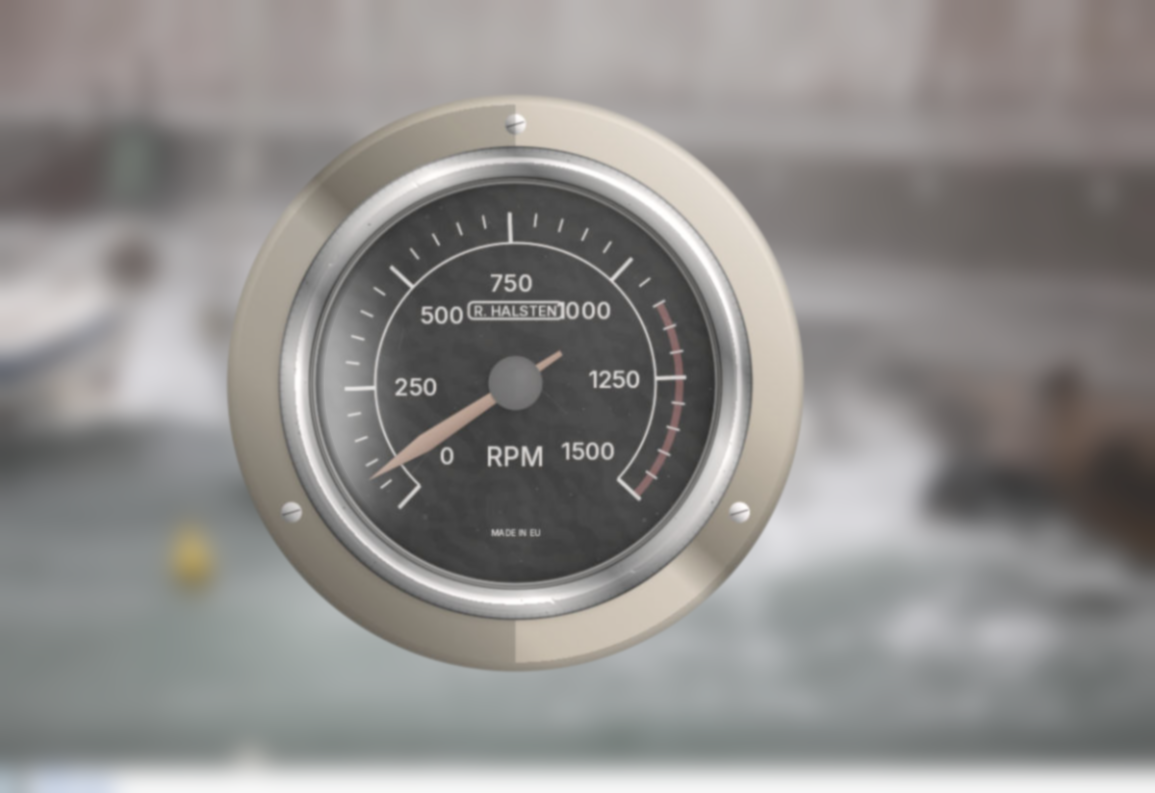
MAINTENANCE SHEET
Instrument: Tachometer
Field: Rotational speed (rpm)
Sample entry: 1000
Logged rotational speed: 75
